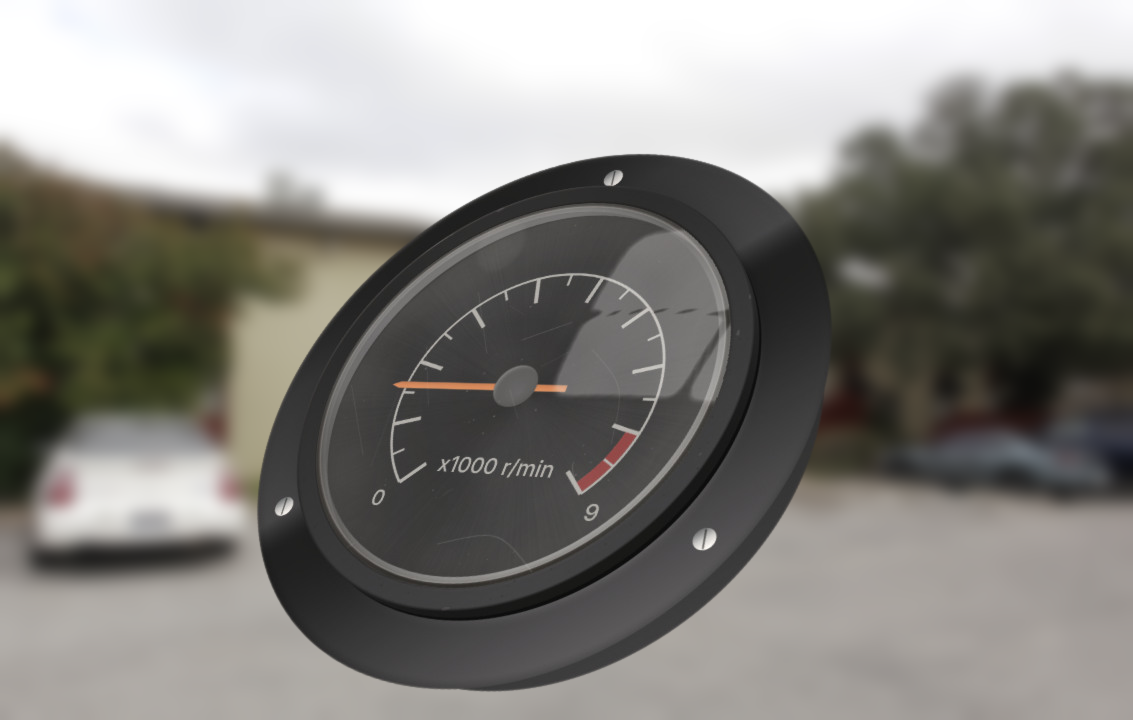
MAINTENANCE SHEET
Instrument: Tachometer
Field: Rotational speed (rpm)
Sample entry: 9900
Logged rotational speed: 1500
